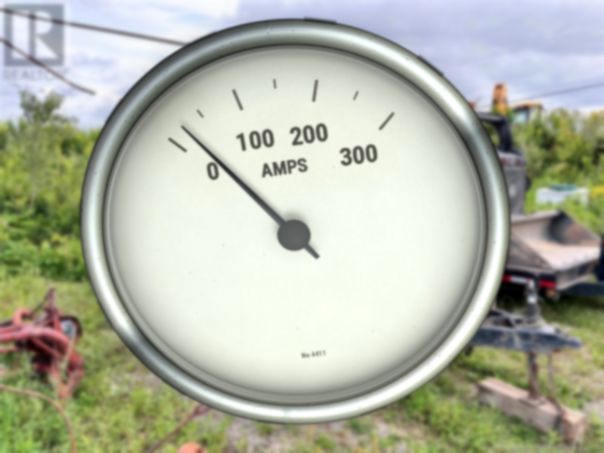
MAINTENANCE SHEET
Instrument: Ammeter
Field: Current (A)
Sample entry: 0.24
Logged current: 25
